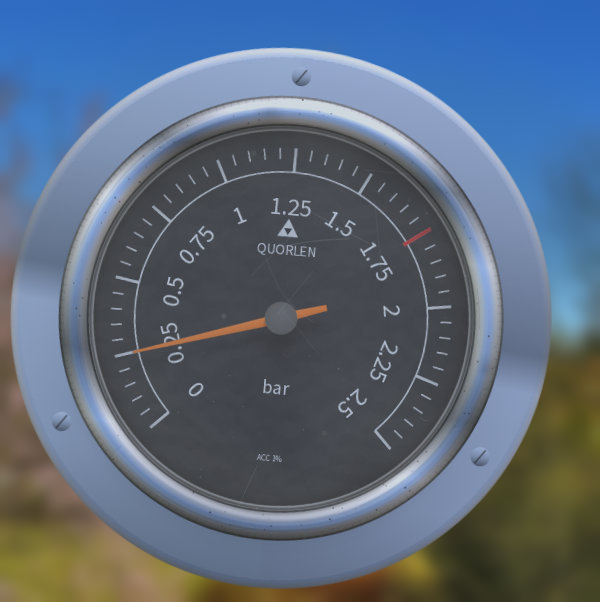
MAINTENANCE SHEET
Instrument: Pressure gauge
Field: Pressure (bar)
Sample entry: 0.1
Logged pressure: 0.25
